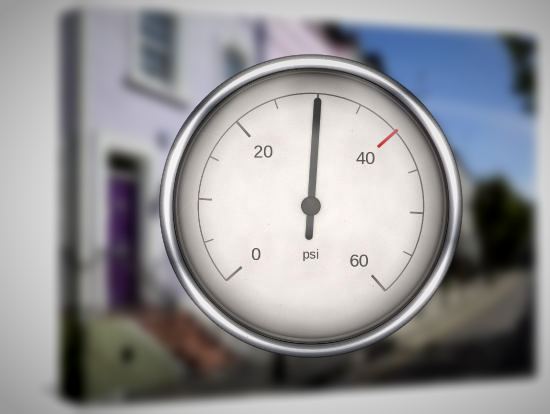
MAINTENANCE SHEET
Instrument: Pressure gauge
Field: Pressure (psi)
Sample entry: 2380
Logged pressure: 30
